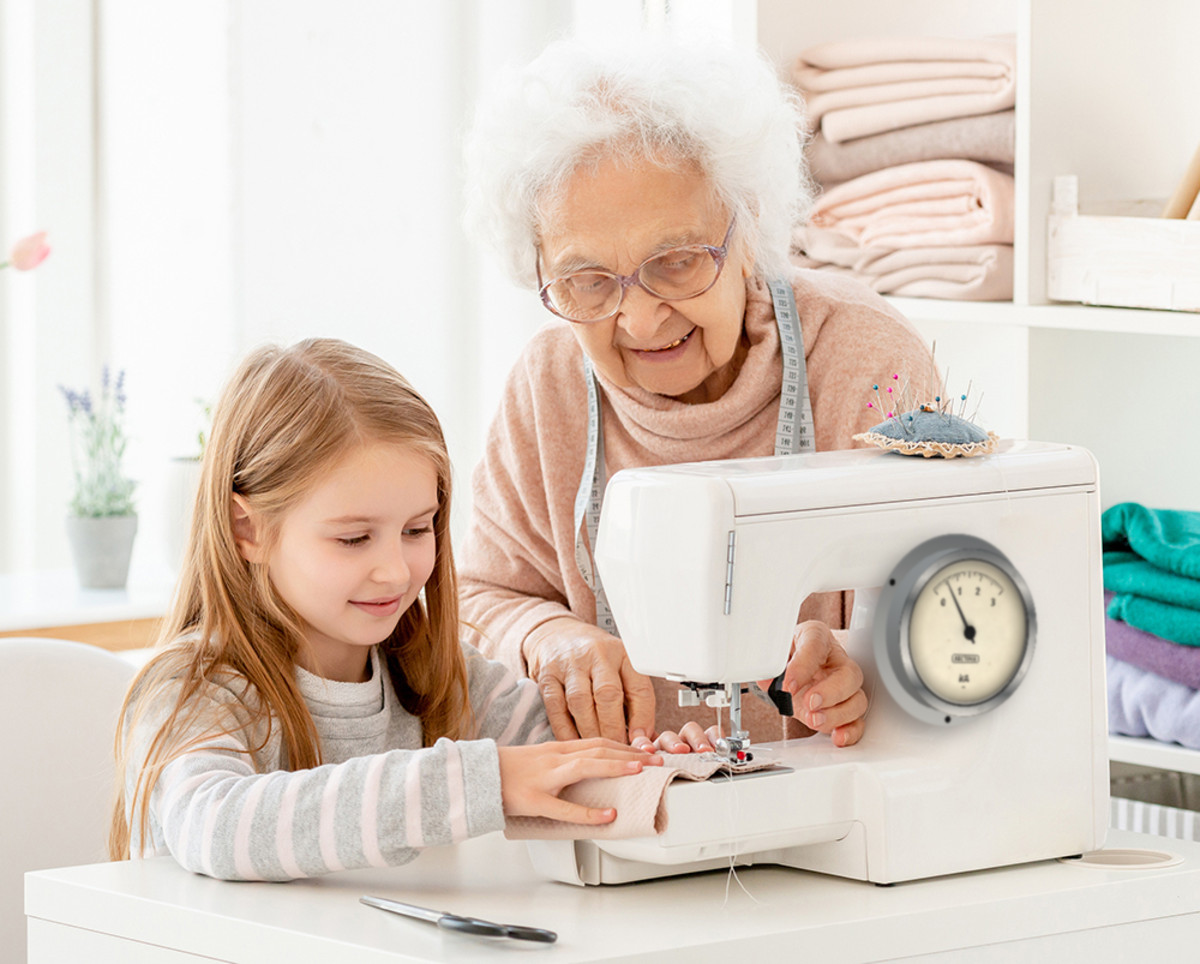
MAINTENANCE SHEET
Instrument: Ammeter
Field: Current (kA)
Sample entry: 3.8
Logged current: 0.5
